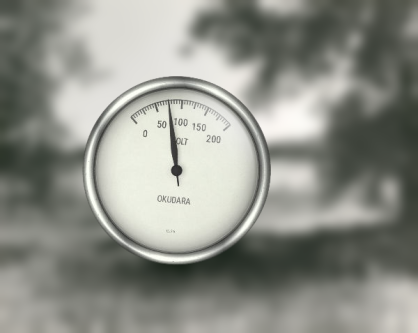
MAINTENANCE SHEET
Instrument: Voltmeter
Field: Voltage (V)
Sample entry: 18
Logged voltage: 75
